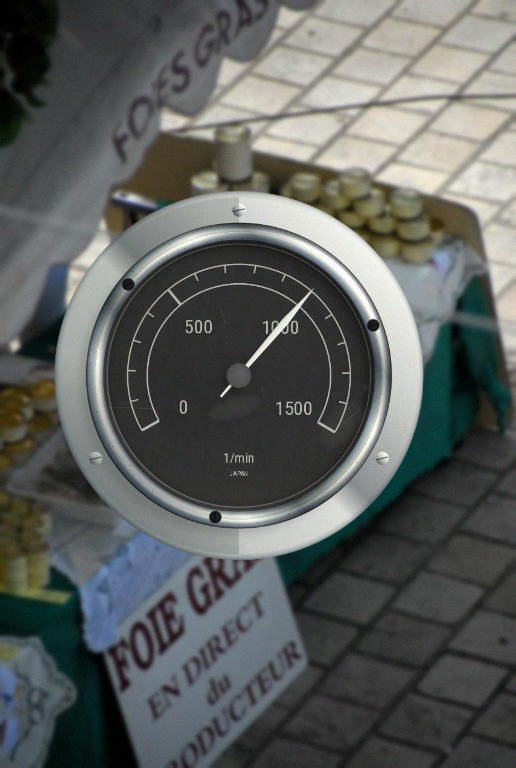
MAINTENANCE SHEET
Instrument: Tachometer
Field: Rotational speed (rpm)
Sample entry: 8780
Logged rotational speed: 1000
